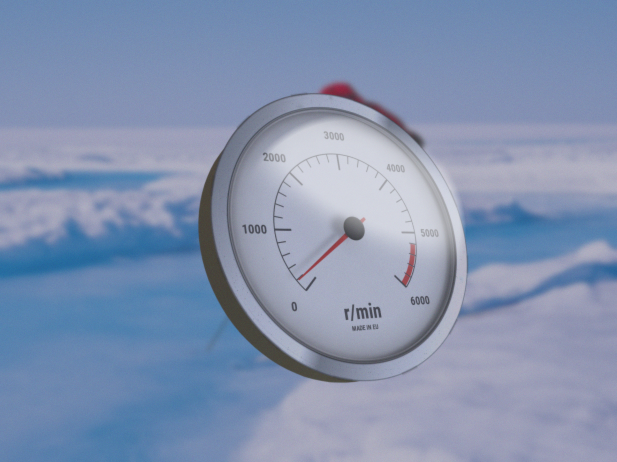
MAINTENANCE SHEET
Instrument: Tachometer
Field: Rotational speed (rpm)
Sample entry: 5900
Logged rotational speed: 200
